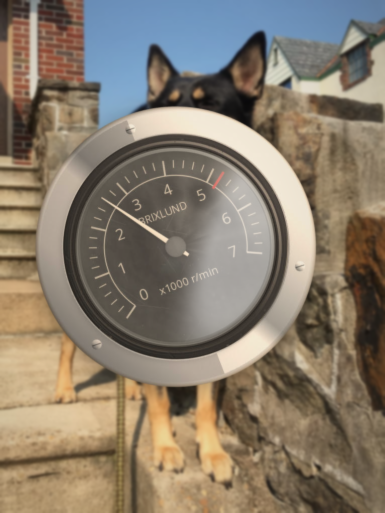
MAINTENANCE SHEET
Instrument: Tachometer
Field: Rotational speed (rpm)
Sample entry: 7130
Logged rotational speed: 2600
